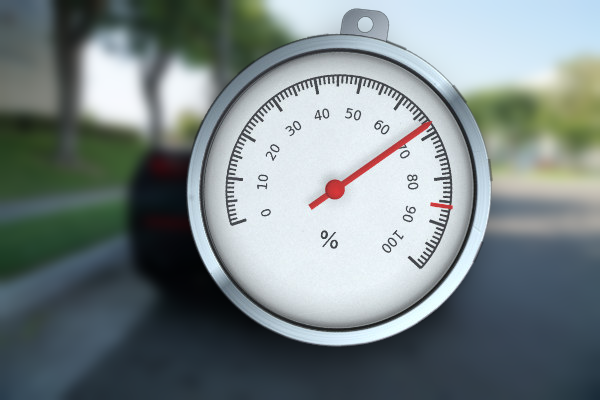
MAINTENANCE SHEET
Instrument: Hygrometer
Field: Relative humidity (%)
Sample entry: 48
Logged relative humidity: 68
